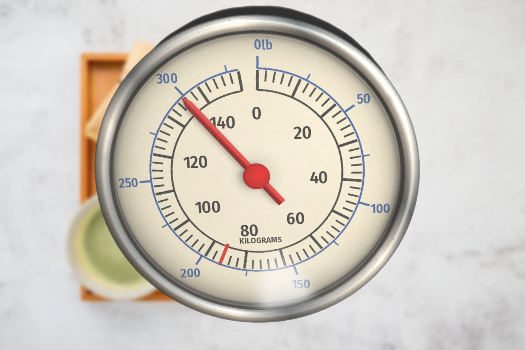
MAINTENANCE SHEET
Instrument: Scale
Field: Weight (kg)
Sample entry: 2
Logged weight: 136
